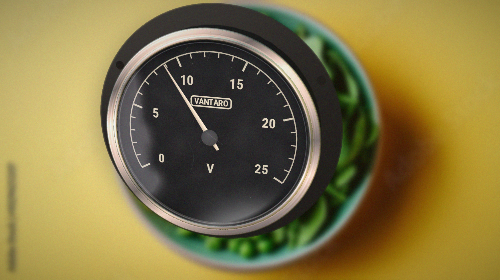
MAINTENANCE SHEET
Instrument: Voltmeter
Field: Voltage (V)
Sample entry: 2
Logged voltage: 9
